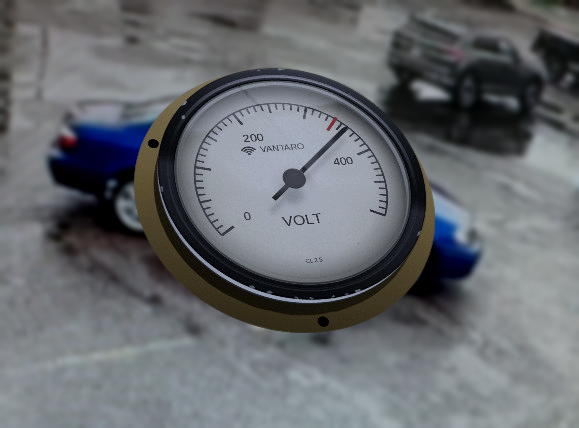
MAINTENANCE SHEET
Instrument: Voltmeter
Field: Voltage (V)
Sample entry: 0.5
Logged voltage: 360
